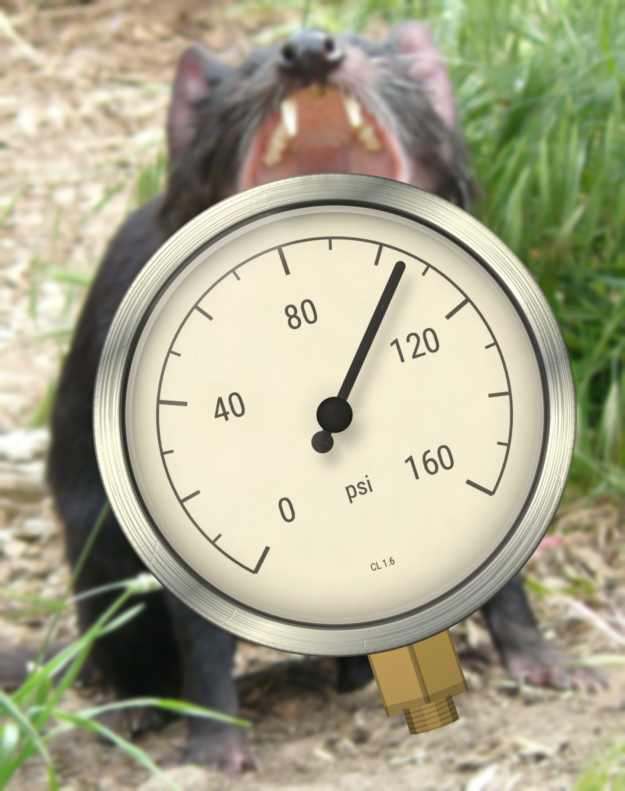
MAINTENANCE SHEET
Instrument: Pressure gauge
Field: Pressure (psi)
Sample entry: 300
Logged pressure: 105
